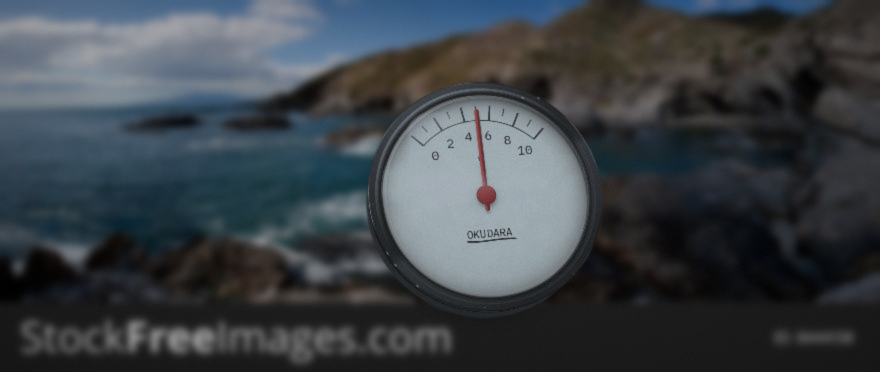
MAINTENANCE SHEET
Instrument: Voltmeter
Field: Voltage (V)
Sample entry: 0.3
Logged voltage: 5
